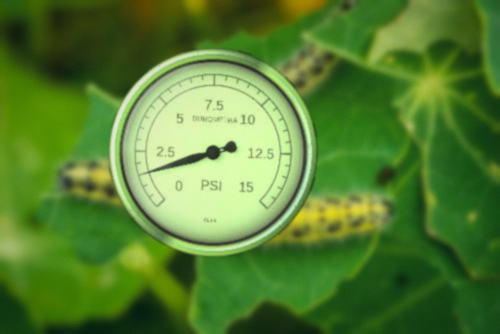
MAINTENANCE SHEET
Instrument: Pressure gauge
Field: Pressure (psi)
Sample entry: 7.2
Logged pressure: 1.5
